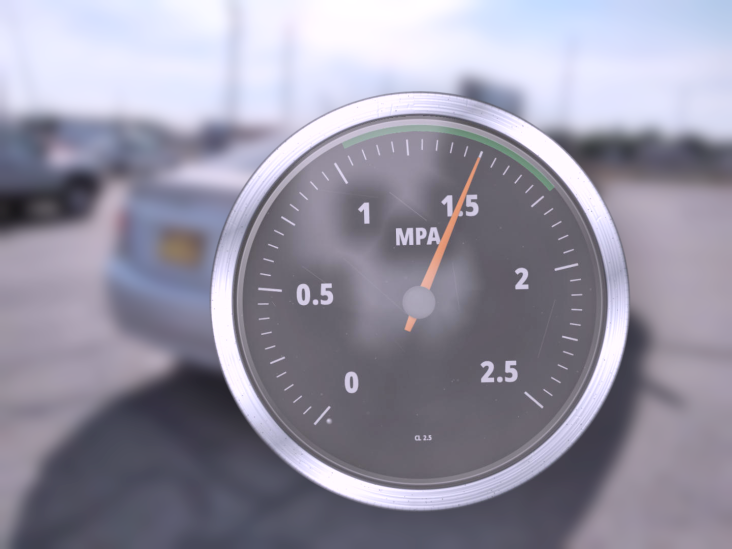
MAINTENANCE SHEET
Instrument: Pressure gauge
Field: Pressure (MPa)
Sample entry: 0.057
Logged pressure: 1.5
